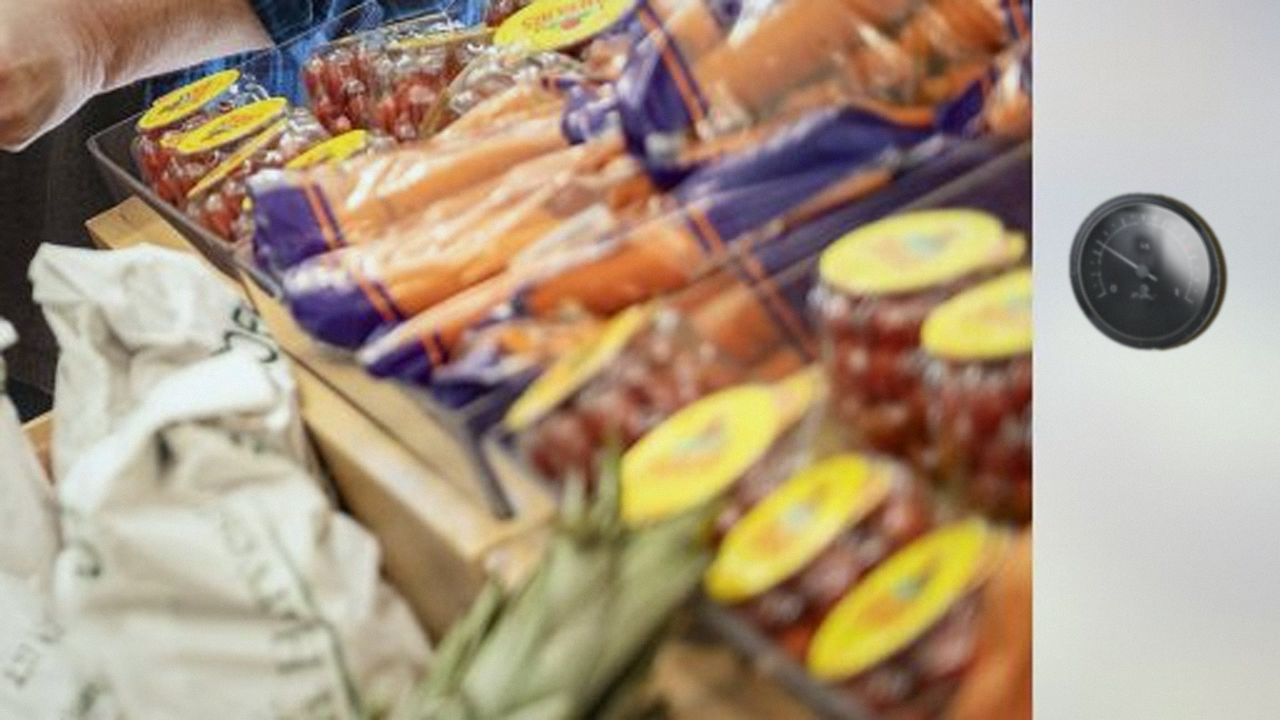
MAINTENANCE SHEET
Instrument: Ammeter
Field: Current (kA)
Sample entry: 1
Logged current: 0.25
